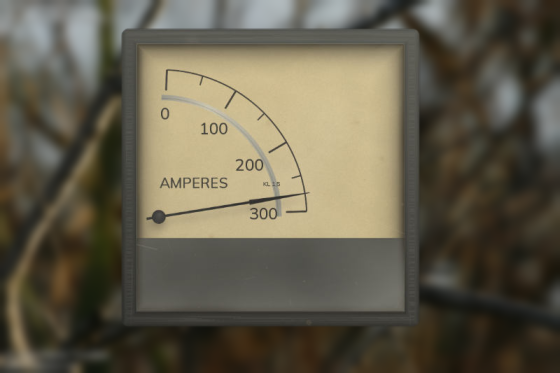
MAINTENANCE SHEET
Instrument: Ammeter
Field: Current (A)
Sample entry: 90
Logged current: 275
